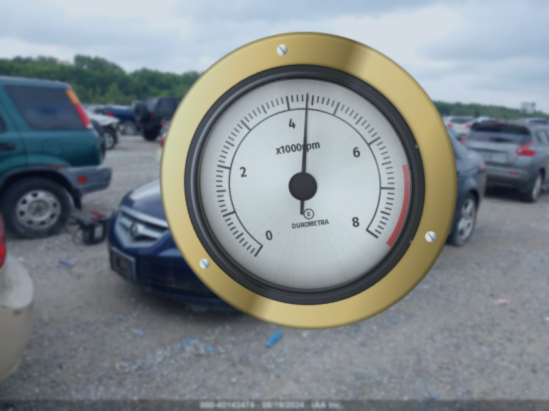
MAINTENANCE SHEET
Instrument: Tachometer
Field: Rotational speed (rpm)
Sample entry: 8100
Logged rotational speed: 4400
